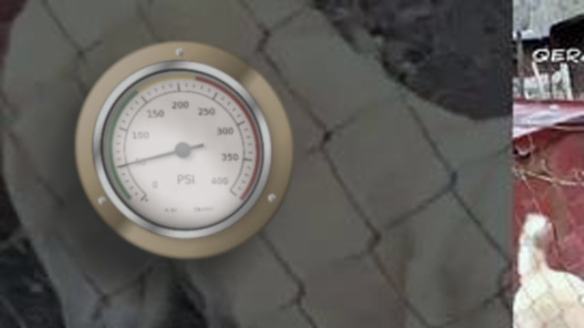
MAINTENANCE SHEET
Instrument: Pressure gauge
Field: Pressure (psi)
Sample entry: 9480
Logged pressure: 50
